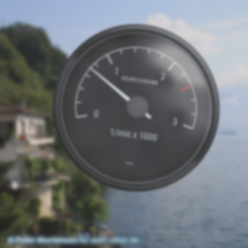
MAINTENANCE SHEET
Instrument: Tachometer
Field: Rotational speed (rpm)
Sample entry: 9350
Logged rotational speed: 700
